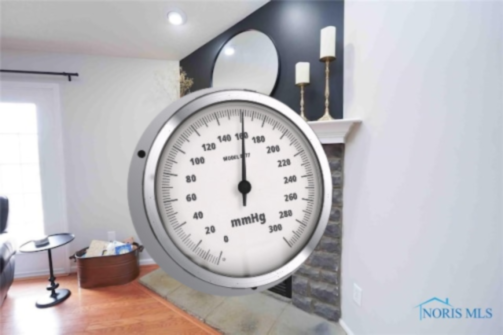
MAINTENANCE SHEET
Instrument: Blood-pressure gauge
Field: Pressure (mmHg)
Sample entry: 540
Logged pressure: 160
